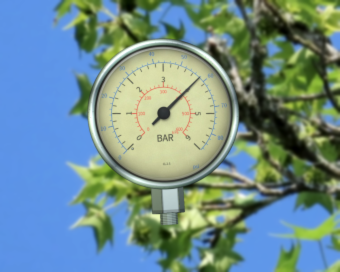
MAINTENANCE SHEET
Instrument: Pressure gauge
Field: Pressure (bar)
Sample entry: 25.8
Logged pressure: 4
